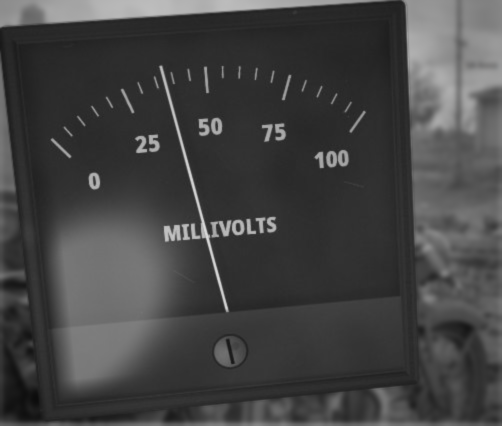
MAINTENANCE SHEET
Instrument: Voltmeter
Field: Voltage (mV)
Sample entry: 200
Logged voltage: 37.5
